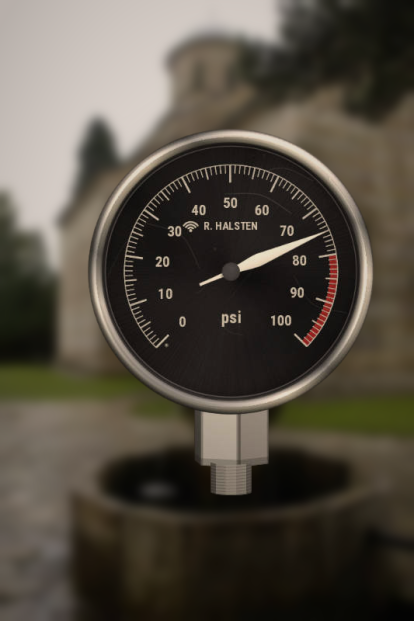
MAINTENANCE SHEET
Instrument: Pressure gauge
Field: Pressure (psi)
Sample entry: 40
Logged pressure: 75
